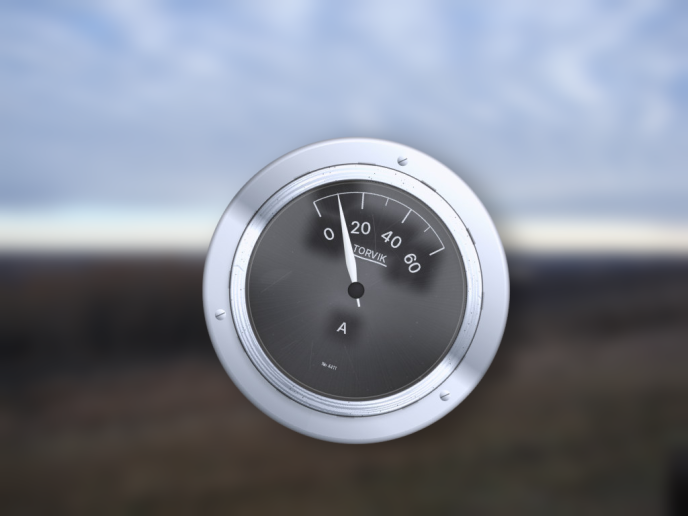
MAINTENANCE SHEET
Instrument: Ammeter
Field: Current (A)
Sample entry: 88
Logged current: 10
